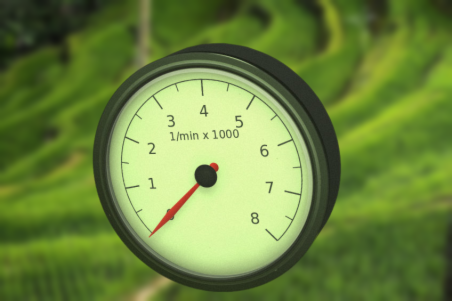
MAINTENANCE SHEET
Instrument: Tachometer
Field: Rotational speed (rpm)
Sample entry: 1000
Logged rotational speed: 0
